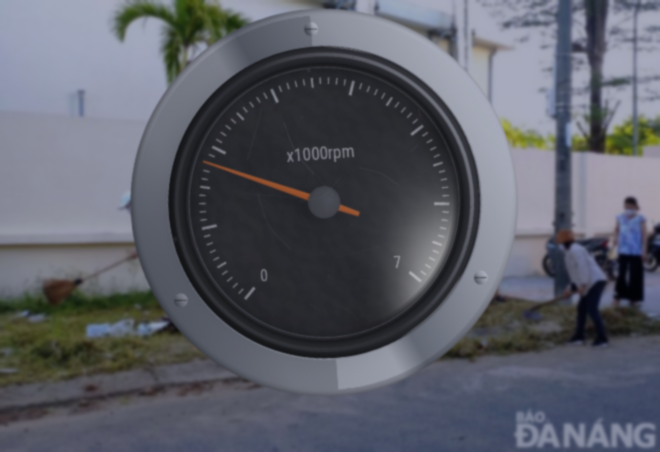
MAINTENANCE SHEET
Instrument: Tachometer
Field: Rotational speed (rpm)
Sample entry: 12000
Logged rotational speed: 1800
